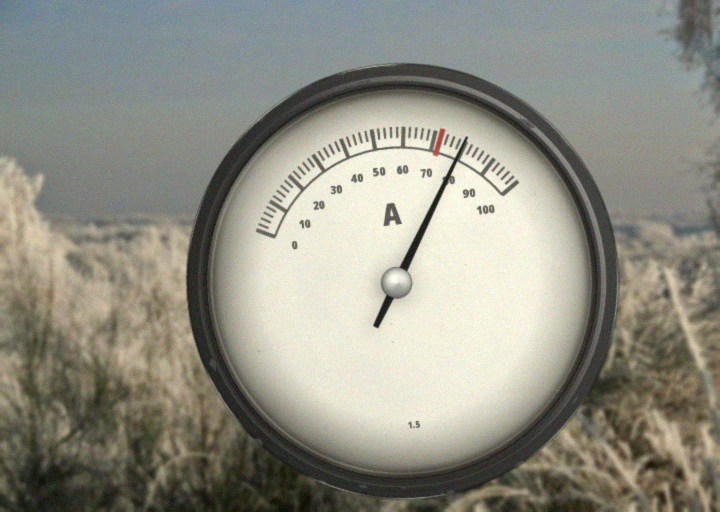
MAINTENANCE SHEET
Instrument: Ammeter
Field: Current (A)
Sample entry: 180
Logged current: 80
